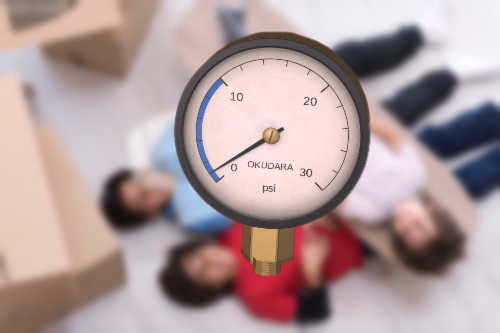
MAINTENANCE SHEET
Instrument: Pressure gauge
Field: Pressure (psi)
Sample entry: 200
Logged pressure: 1
